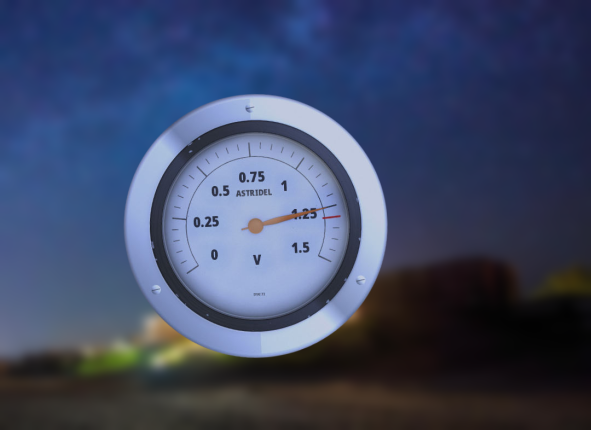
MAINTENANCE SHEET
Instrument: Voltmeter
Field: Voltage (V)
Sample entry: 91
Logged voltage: 1.25
